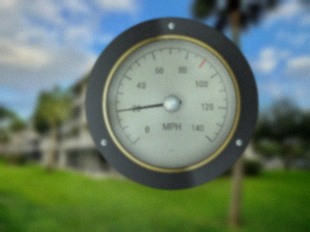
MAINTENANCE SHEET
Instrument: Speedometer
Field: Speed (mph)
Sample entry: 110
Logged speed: 20
